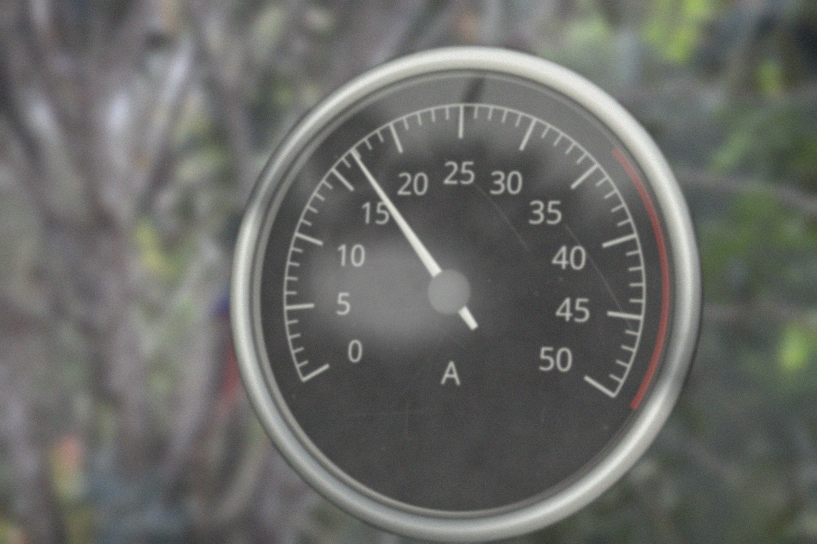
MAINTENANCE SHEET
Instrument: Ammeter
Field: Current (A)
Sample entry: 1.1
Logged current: 17
